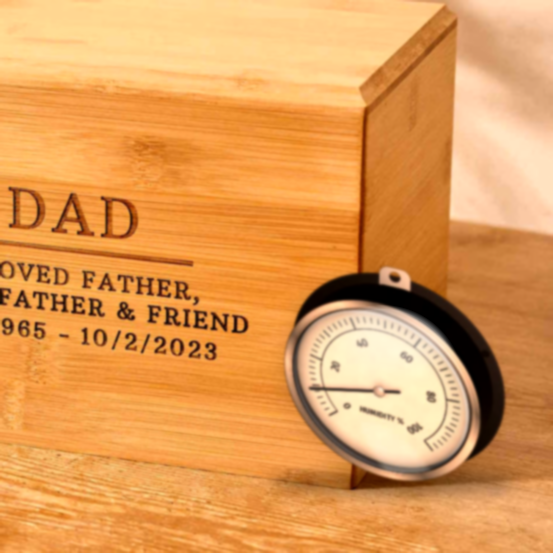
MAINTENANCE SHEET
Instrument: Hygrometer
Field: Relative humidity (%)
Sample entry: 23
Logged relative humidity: 10
